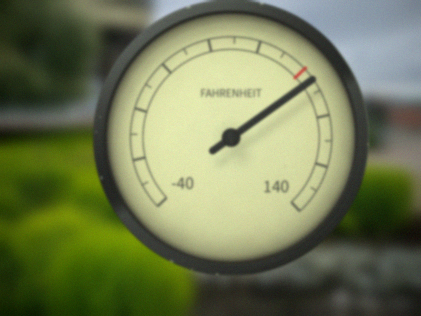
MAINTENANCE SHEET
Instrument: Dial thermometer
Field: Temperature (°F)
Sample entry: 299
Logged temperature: 85
